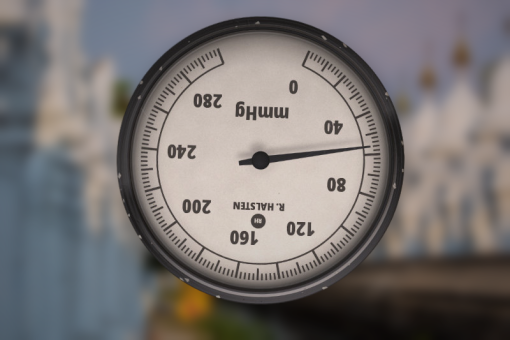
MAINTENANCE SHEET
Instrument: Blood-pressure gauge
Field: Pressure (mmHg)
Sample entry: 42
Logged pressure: 56
